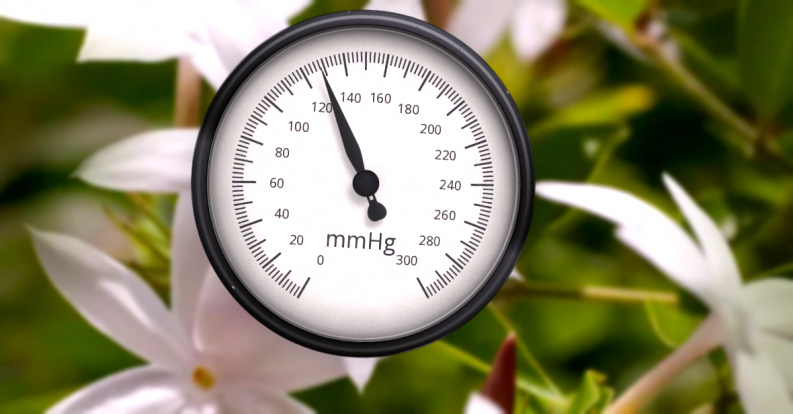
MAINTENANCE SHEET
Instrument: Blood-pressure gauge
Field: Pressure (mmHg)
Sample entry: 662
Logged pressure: 128
